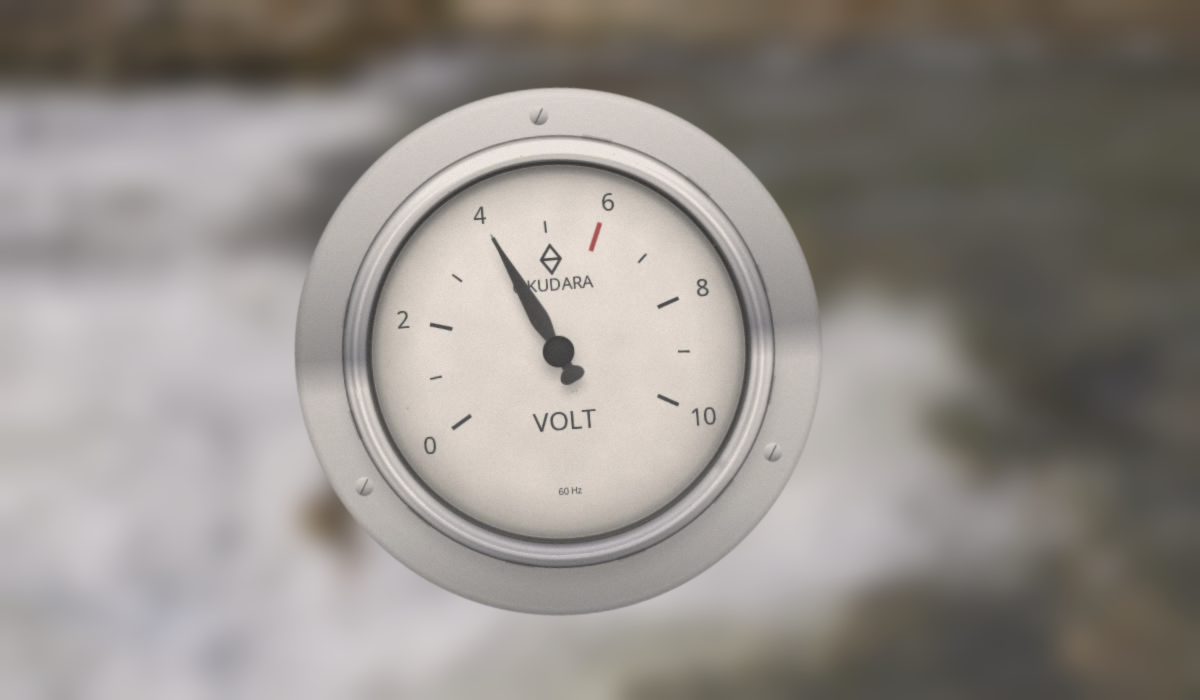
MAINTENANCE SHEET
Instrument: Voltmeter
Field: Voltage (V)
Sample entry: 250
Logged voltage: 4
